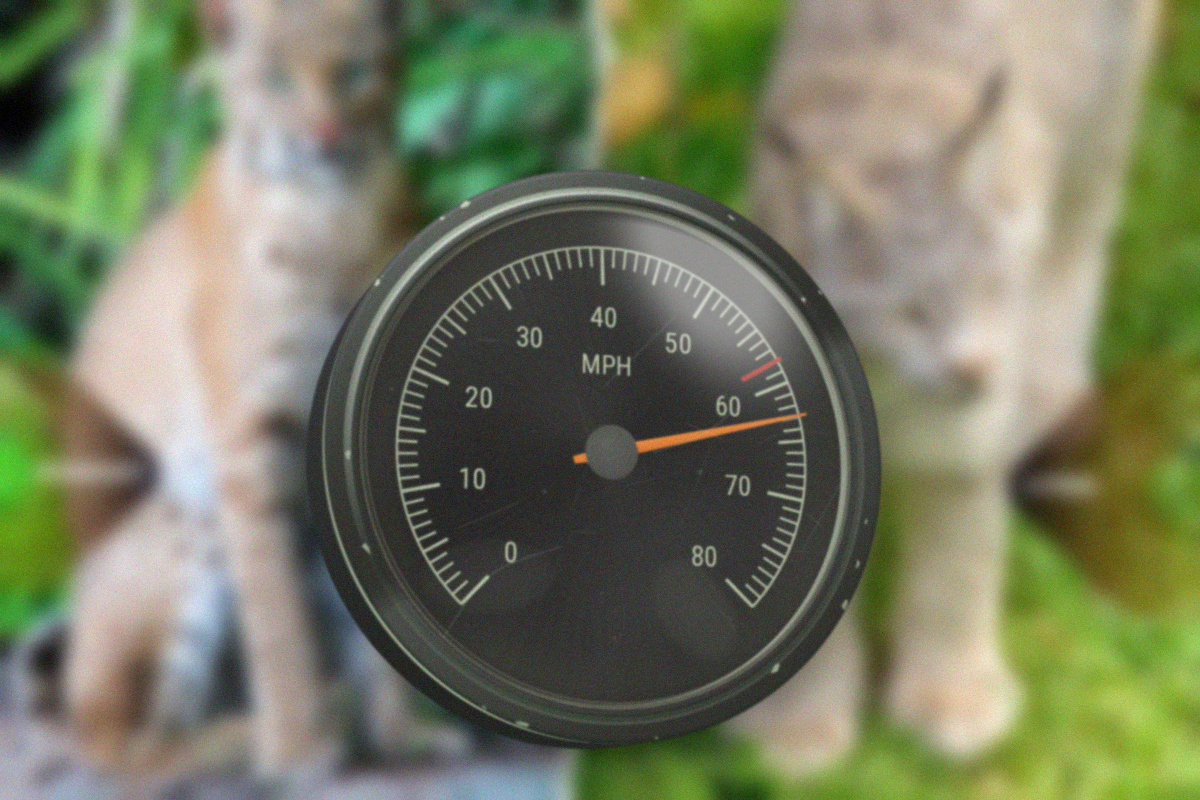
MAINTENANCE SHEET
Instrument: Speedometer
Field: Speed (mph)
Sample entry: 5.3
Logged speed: 63
